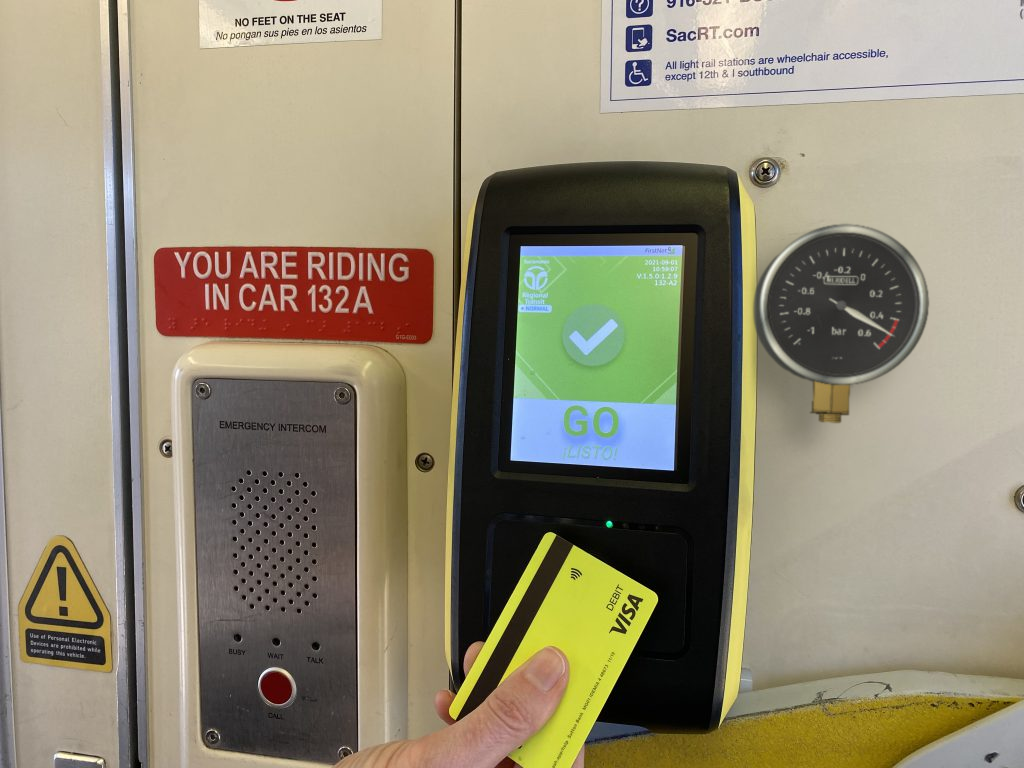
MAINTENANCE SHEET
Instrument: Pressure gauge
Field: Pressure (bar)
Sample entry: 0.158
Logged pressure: 0.5
